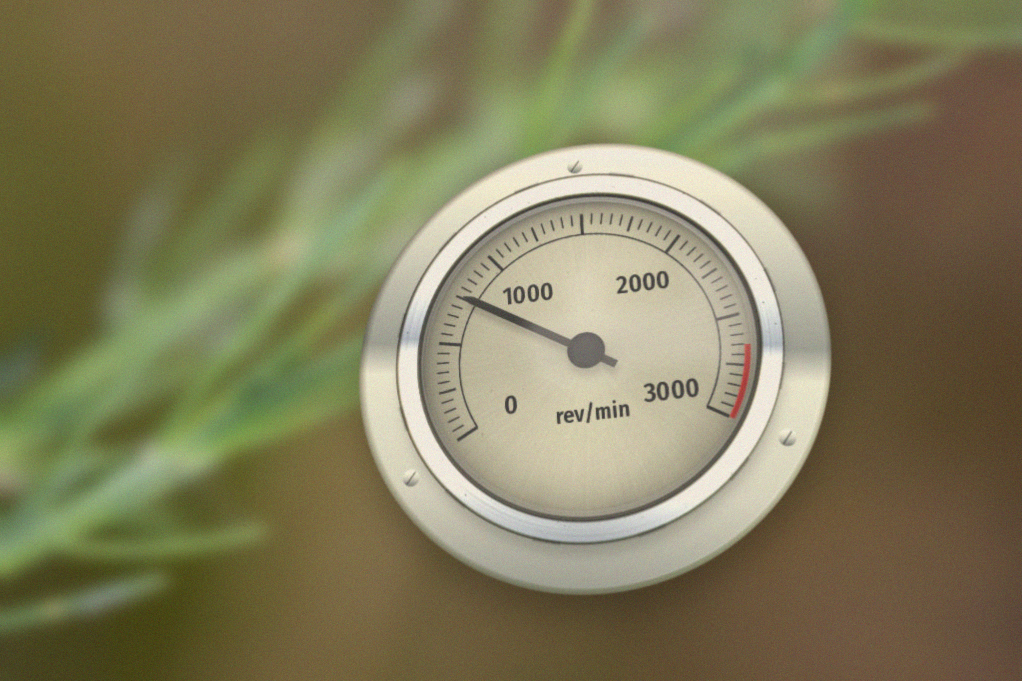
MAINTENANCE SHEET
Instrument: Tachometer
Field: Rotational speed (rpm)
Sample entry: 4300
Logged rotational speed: 750
